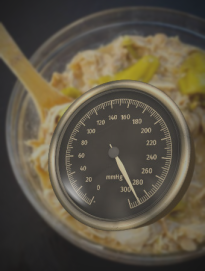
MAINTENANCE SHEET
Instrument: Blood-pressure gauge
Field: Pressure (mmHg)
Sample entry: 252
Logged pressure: 290
